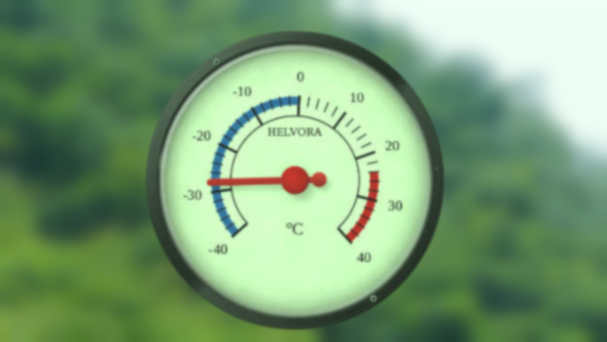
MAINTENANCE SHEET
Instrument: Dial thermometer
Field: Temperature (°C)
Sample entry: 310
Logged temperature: -28
